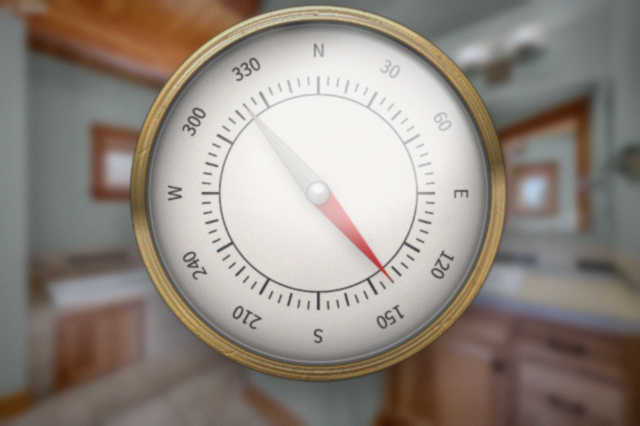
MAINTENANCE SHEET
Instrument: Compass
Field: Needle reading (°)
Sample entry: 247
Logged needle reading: 140
